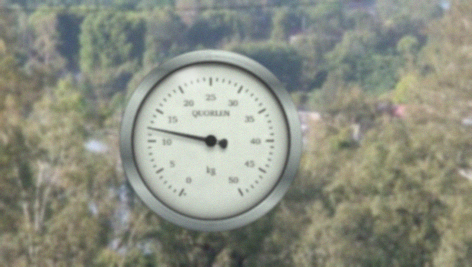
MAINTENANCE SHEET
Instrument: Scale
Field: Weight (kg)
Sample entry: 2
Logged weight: 12
